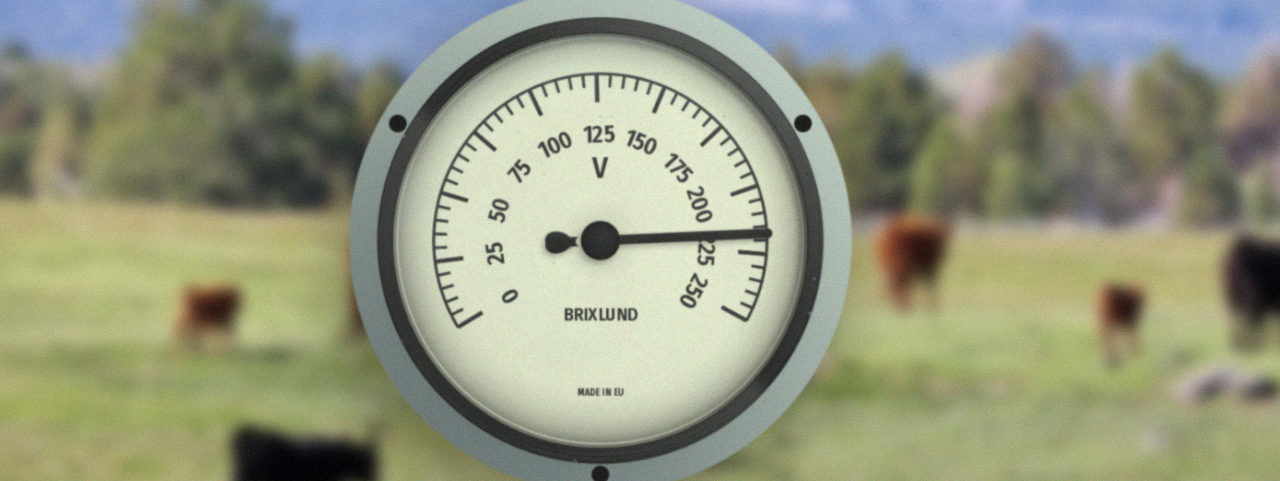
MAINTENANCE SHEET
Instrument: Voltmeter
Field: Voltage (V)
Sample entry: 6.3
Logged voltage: 217.5
